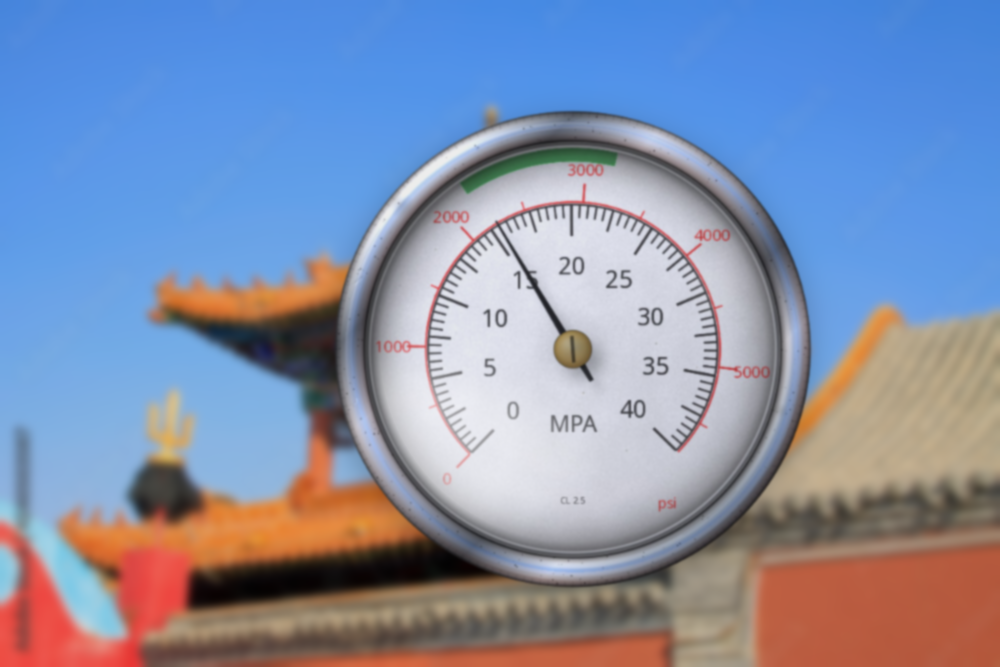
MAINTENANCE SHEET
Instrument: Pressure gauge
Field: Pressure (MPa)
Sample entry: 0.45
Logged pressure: 15.5
